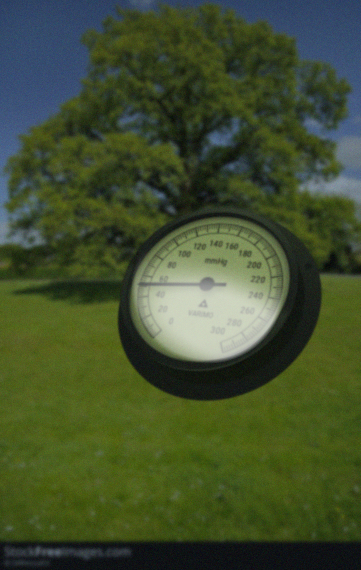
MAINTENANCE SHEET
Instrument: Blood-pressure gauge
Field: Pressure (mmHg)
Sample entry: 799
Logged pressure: 50
